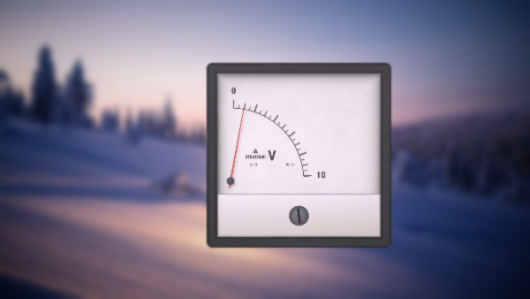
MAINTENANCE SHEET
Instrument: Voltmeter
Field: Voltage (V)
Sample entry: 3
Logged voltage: 1
